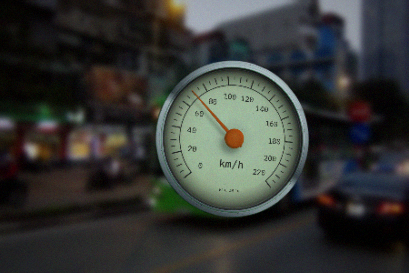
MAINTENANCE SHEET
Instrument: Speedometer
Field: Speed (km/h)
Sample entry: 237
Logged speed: 70
